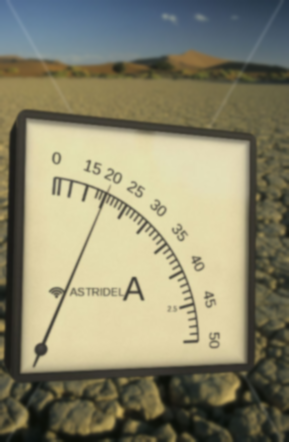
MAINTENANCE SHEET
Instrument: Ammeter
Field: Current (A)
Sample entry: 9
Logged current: 20
